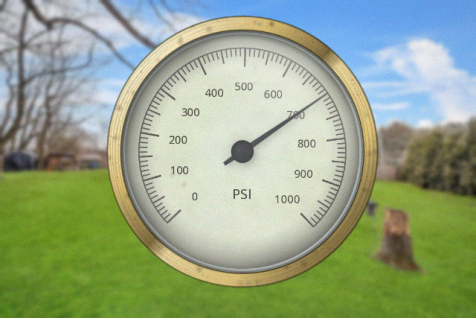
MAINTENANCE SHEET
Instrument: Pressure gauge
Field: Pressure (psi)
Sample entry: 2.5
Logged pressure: 700
